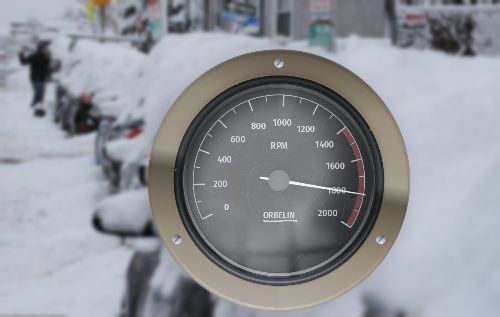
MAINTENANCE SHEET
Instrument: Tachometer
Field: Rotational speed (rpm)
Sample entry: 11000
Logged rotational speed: 1800
